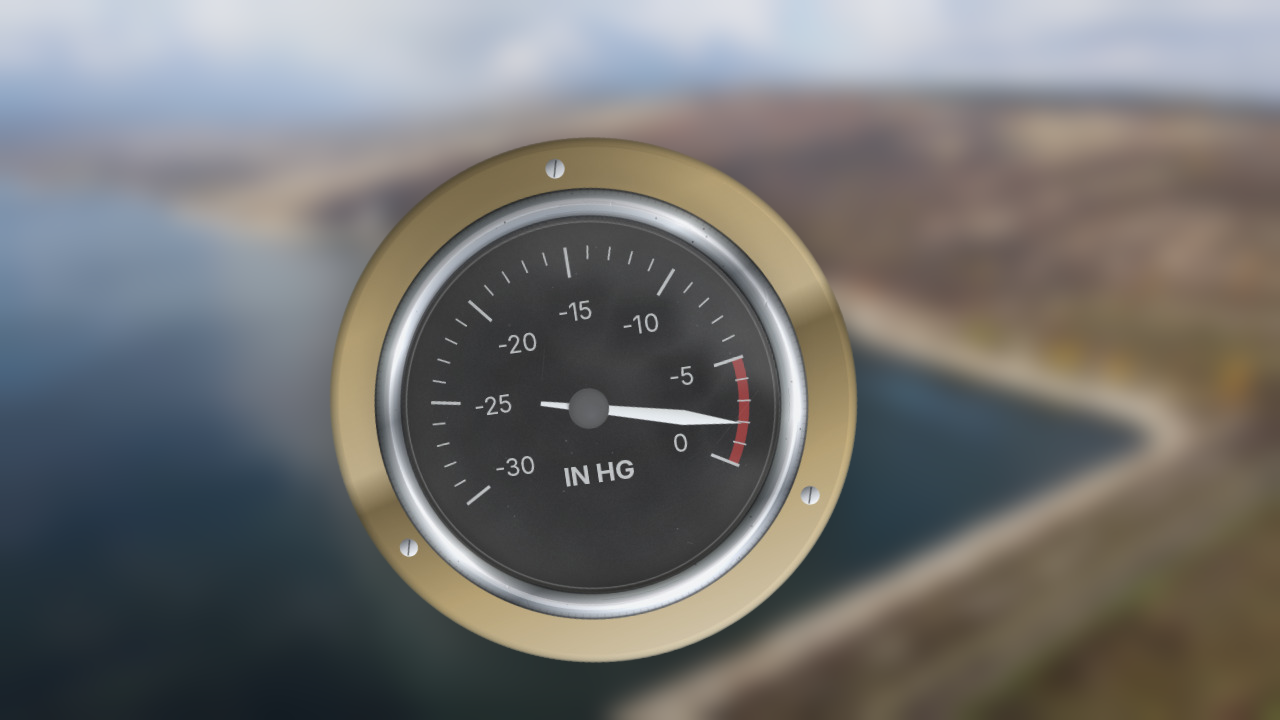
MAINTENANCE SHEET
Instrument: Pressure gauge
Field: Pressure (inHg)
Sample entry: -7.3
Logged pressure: -2
